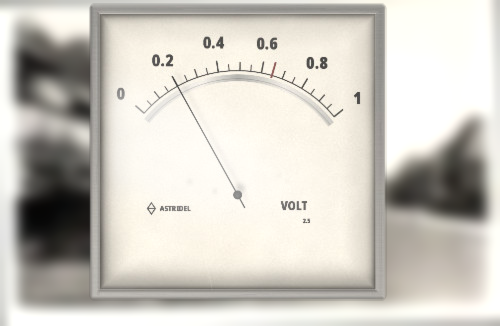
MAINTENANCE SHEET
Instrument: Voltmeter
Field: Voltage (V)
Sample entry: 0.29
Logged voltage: 0.2
